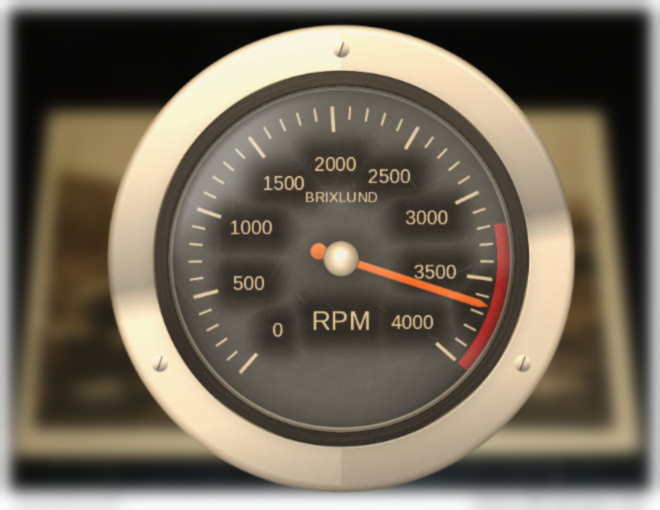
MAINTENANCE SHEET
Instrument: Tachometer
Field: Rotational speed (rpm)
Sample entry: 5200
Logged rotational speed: 3650
